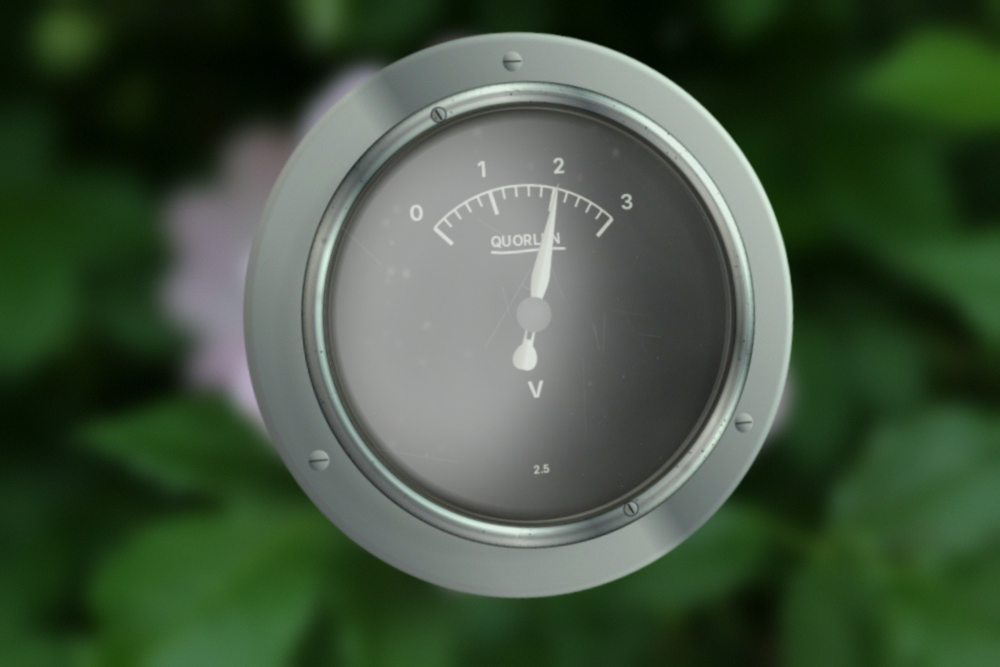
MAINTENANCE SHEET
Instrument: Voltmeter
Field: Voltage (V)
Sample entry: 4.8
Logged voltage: 2
